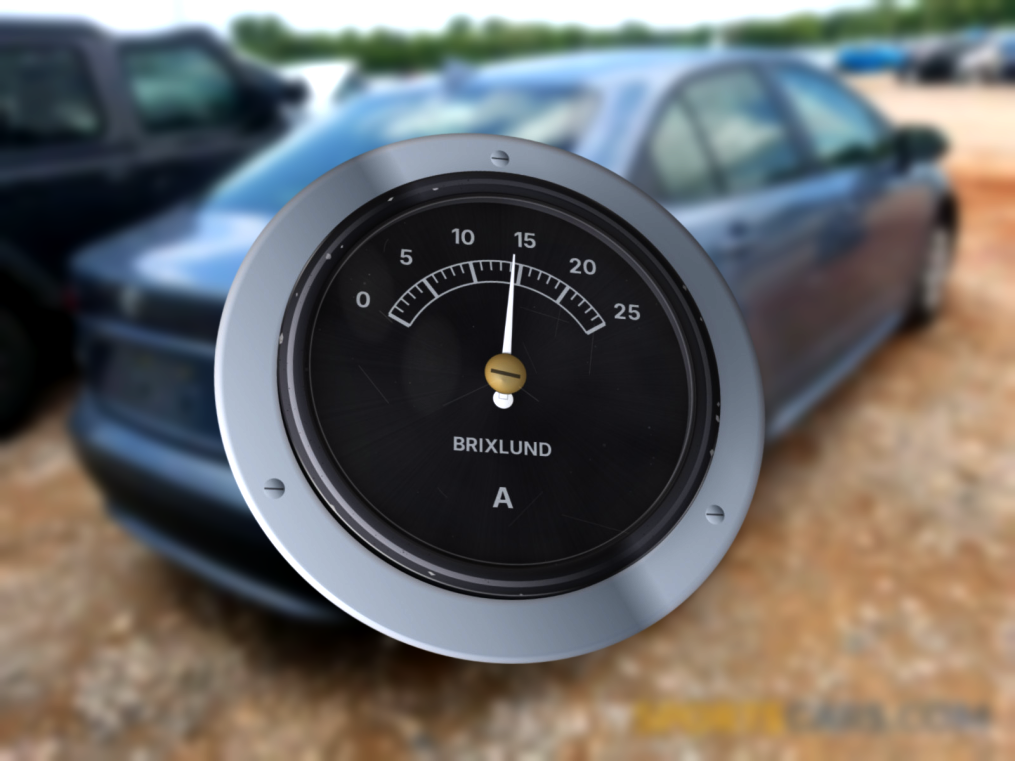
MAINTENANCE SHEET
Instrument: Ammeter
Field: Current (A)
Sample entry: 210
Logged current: 14
